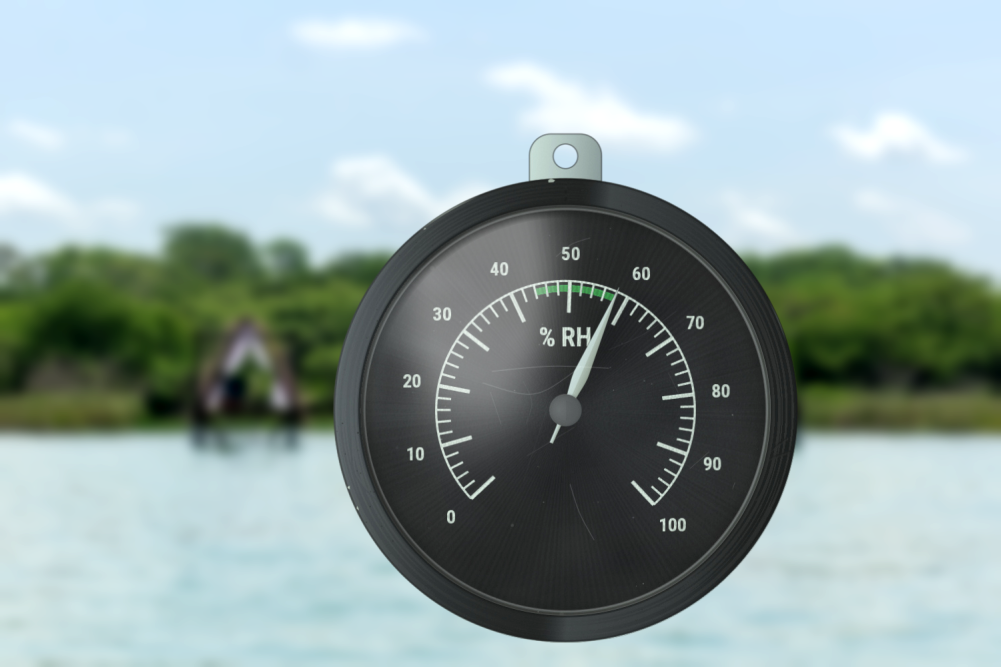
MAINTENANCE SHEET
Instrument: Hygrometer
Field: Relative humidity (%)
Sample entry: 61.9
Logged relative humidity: 58
